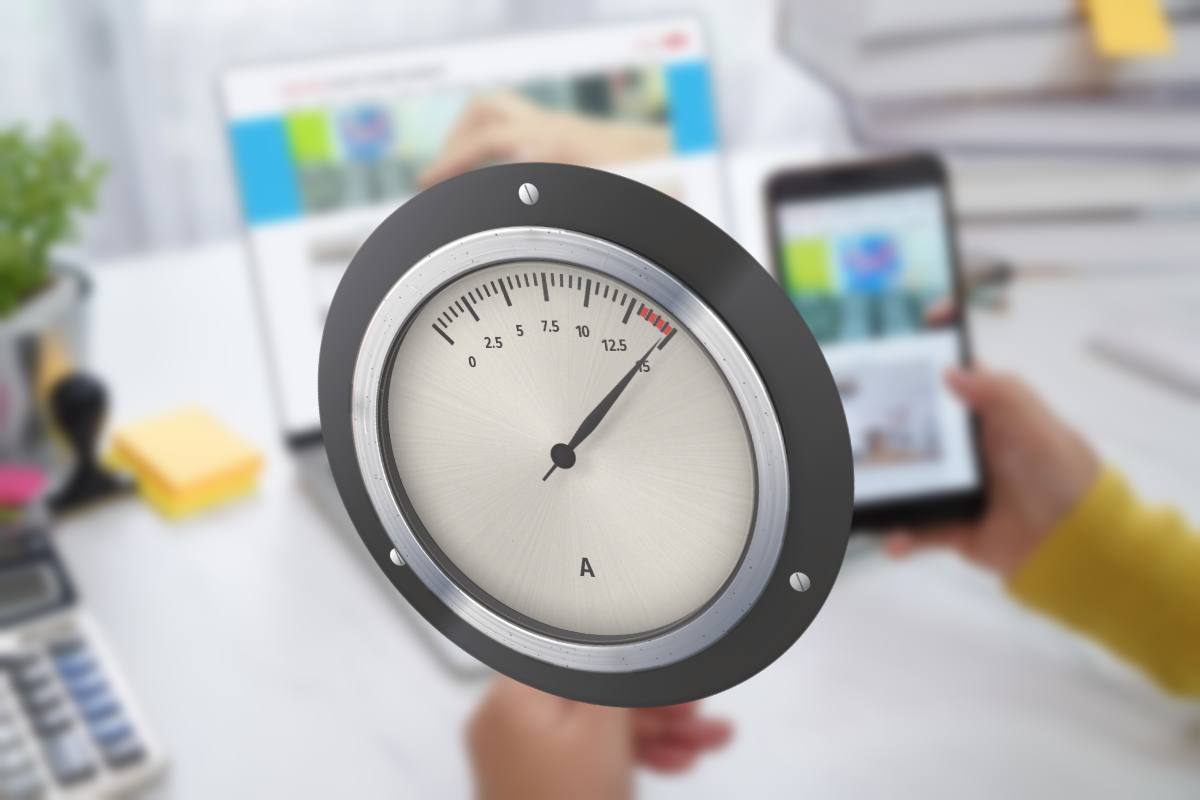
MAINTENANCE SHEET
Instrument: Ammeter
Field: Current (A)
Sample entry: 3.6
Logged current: 14.75
